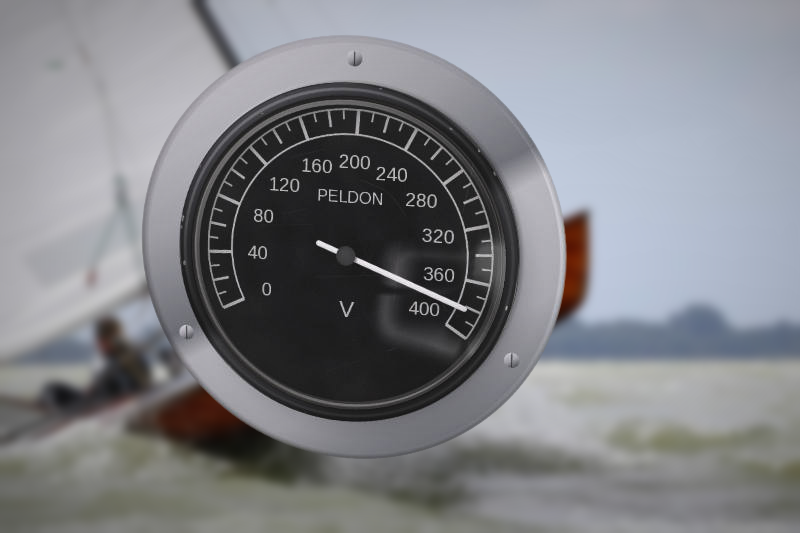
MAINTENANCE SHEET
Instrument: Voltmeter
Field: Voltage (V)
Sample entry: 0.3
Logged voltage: 380
